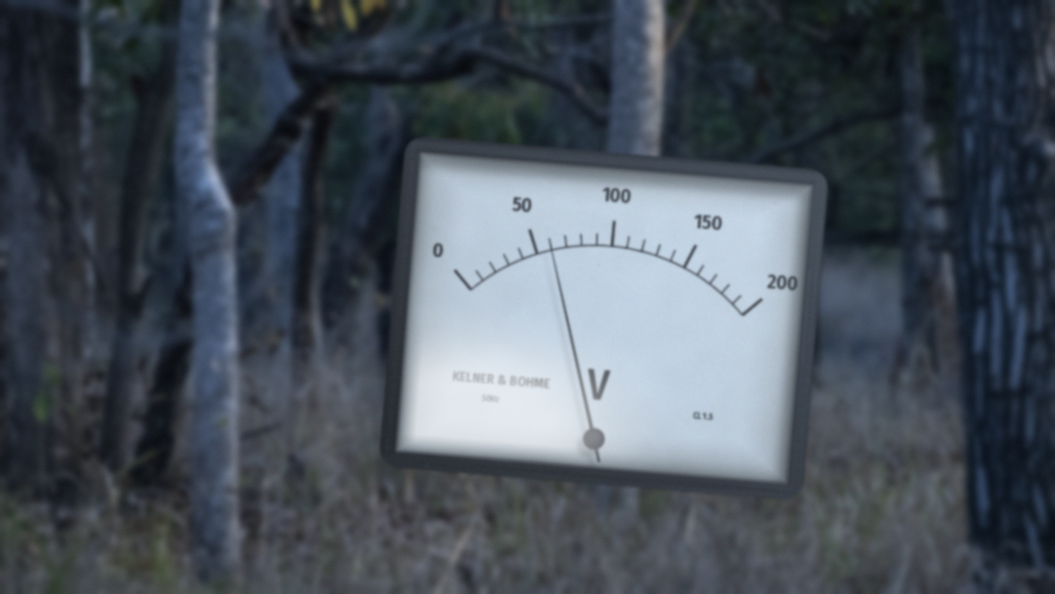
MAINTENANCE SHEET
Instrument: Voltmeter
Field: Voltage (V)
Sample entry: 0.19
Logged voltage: 60
